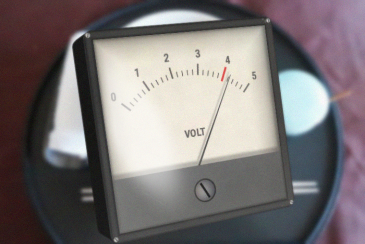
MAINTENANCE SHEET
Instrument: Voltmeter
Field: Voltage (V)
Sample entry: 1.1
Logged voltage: 4.2
